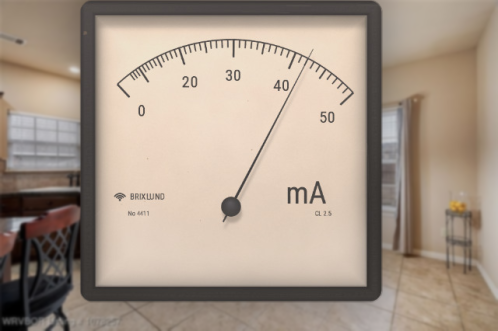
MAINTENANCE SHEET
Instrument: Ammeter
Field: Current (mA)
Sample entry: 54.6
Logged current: 42
